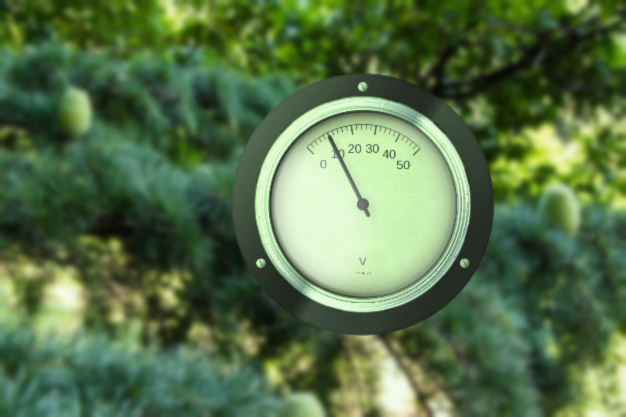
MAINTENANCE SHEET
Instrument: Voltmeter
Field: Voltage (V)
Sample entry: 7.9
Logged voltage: 10
